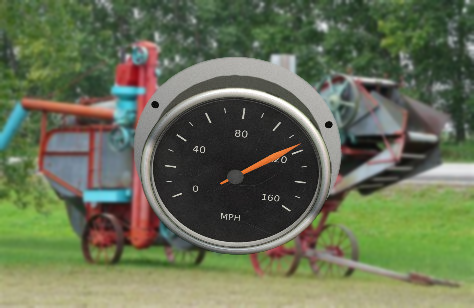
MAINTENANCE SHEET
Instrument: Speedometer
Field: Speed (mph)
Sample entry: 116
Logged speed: 115
